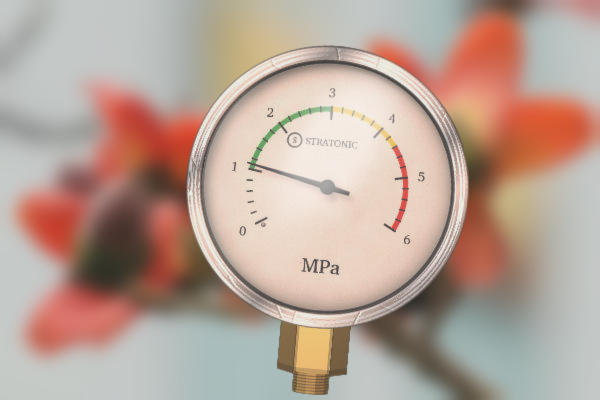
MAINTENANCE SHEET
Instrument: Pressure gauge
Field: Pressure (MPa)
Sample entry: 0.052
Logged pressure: 1.1
